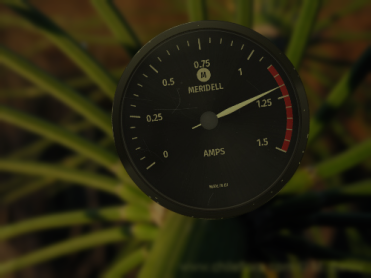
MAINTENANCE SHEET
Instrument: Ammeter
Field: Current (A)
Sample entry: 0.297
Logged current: 1.2
